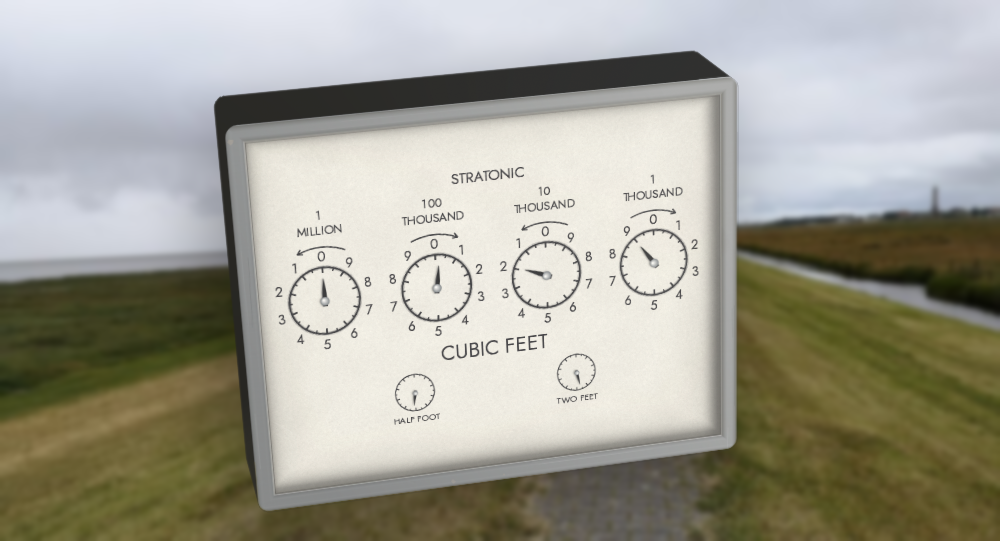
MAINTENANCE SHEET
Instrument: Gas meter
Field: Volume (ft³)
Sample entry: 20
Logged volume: 1900
